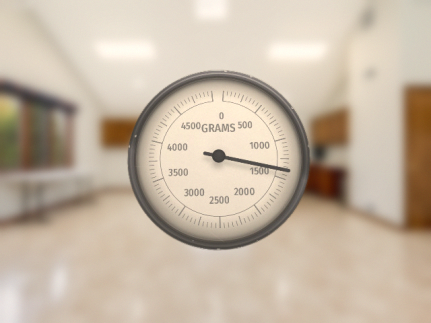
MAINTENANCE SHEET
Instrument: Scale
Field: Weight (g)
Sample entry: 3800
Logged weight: 1400
